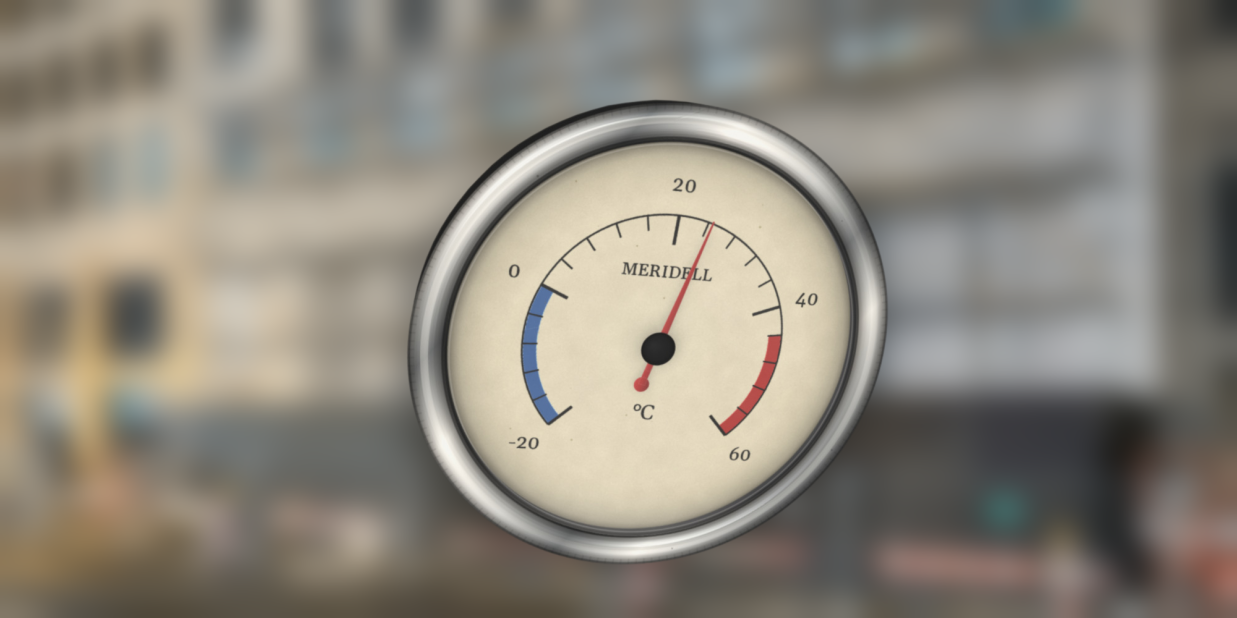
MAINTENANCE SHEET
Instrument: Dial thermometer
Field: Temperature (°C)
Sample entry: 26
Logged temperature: 24
